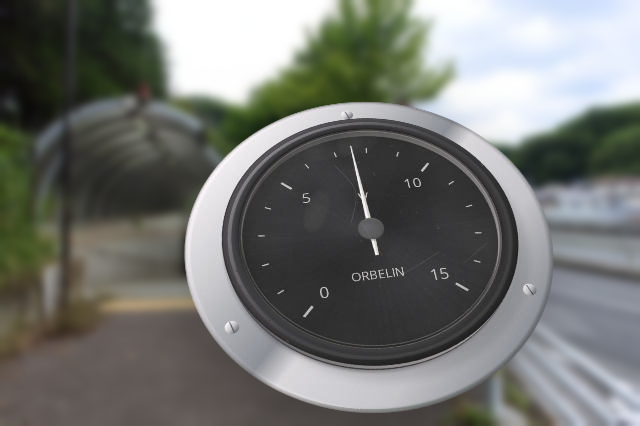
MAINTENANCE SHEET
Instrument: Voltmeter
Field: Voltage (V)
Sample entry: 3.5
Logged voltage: 7.5
